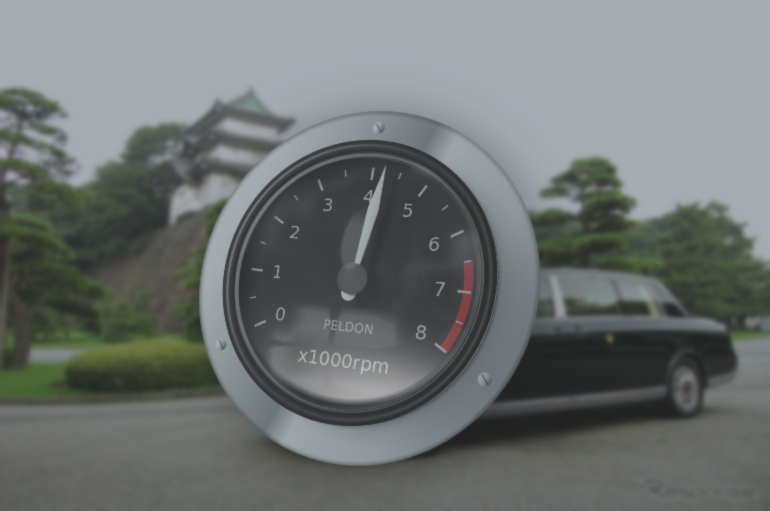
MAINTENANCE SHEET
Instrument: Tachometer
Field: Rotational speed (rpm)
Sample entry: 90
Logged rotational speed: 4250
